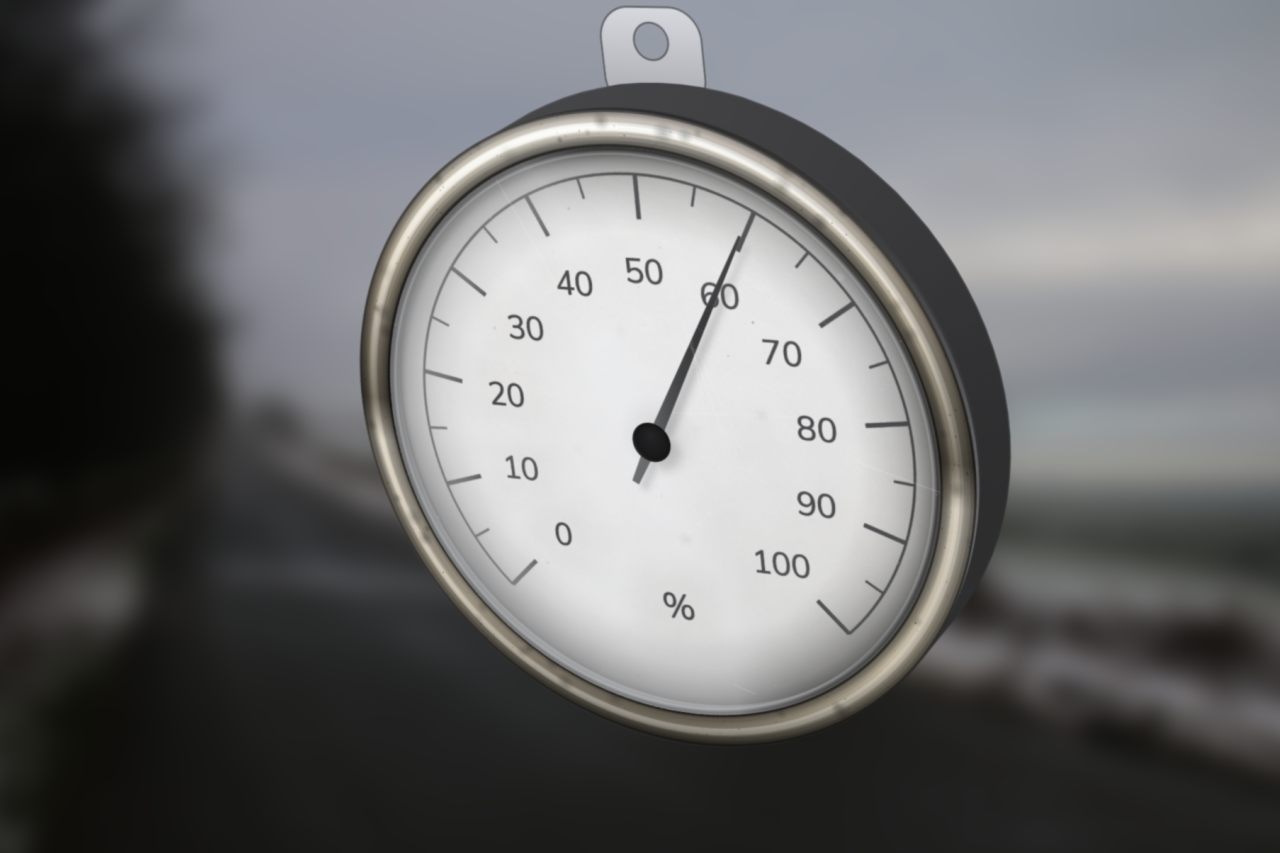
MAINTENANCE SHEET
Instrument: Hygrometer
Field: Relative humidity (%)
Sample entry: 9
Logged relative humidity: 60
